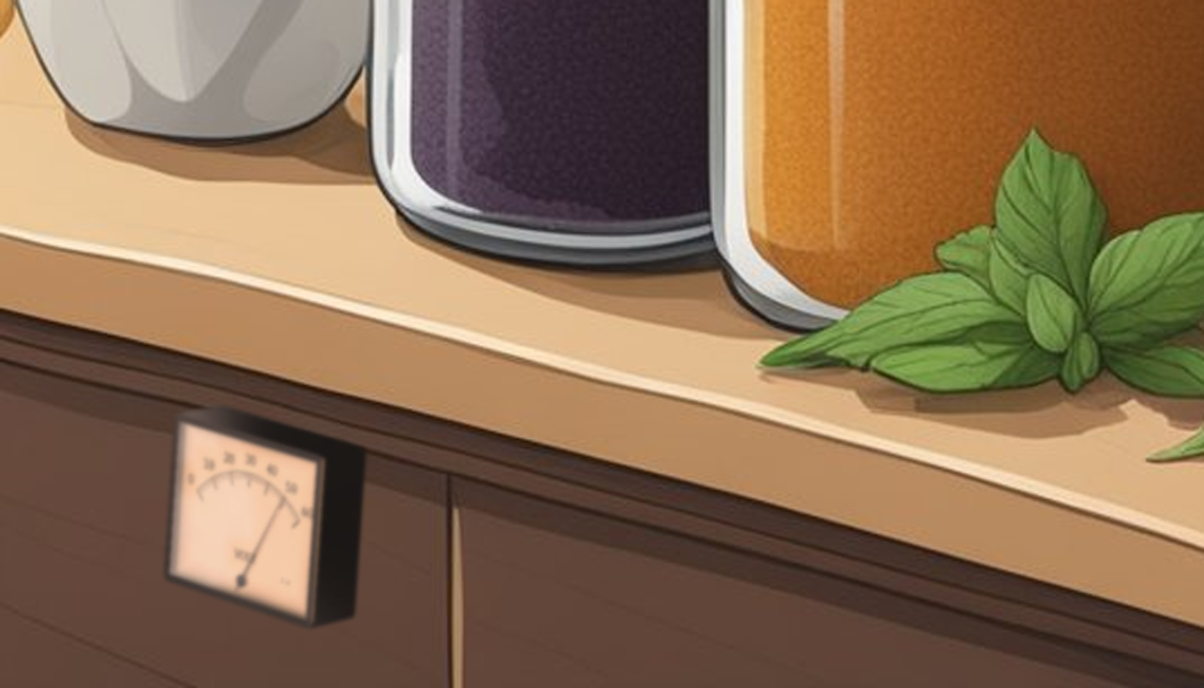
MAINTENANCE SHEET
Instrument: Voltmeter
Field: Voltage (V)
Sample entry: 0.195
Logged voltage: 50
